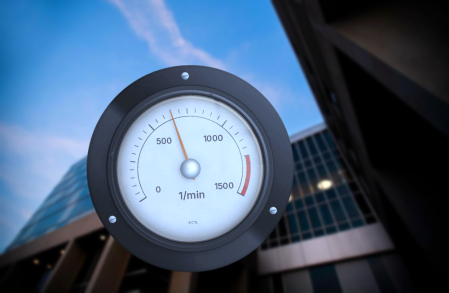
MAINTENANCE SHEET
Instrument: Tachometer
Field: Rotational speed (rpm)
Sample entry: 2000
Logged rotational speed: 650
